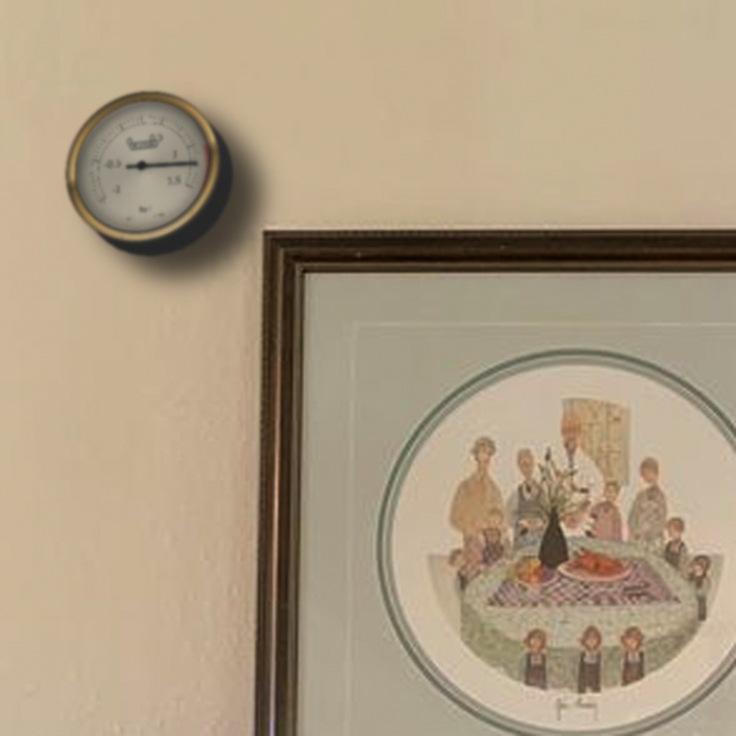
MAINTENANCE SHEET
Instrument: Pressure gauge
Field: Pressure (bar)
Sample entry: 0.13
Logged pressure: 1.25
